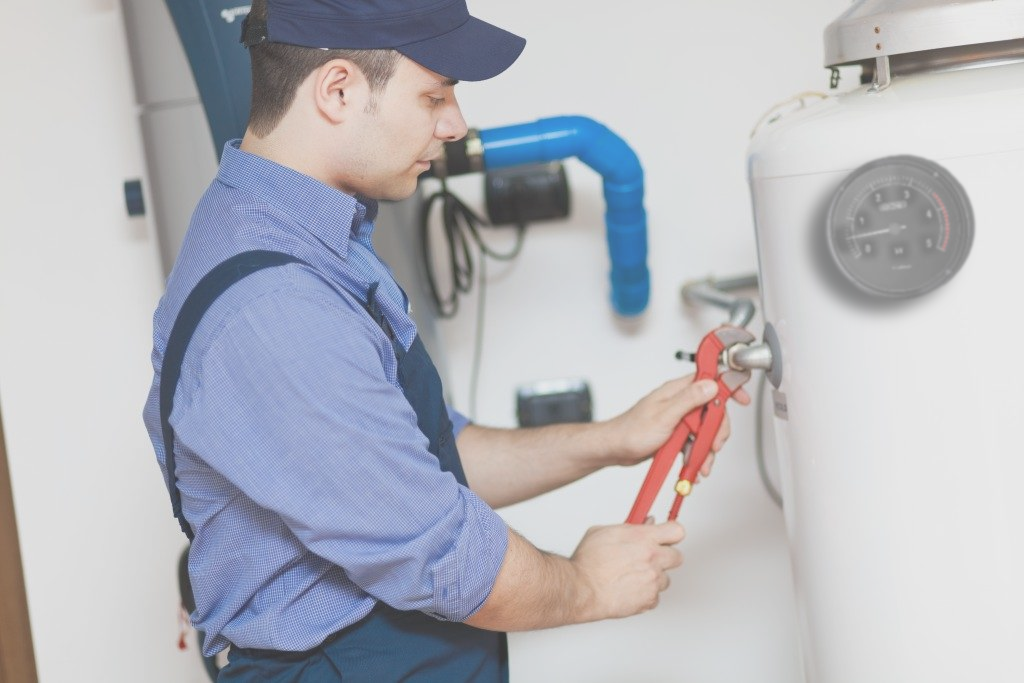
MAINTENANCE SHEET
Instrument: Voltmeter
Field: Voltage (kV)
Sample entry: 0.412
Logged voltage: 0.5
